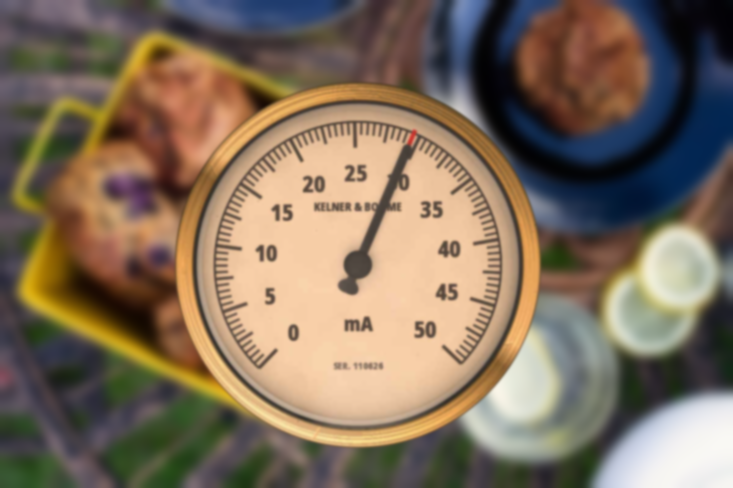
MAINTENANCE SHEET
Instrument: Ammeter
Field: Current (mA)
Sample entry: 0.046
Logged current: 29.5
